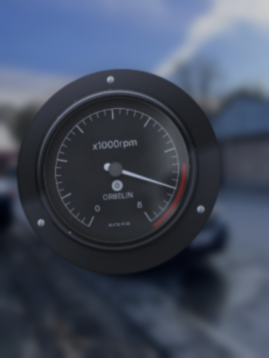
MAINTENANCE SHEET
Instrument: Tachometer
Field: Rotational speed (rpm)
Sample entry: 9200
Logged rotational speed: 7000
